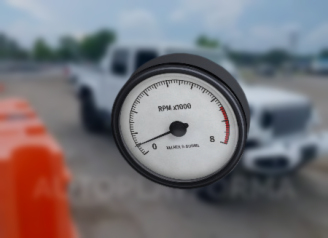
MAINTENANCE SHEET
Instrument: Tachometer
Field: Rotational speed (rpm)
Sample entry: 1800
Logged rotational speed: 500
